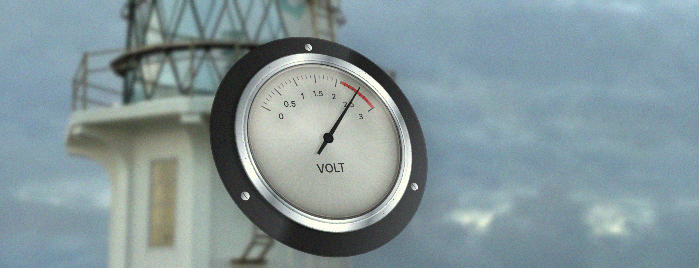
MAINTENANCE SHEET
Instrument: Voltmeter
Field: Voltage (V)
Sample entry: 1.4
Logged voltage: 2.5
